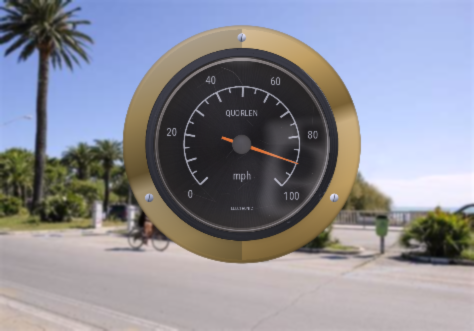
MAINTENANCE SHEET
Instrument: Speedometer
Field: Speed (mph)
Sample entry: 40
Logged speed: 90
